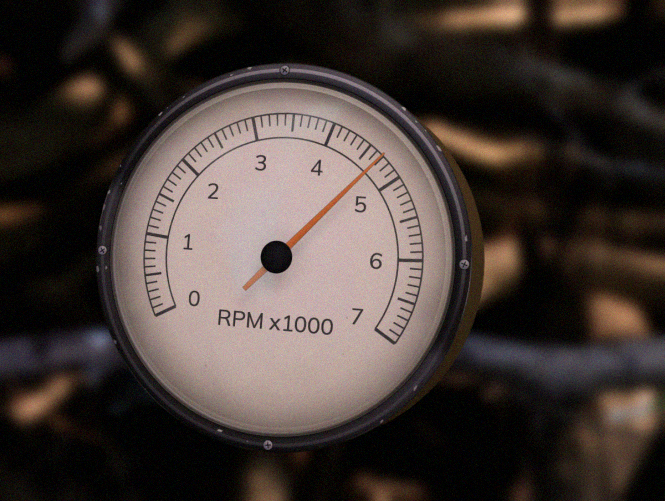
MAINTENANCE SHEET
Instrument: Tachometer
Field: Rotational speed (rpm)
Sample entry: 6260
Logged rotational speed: 4700
